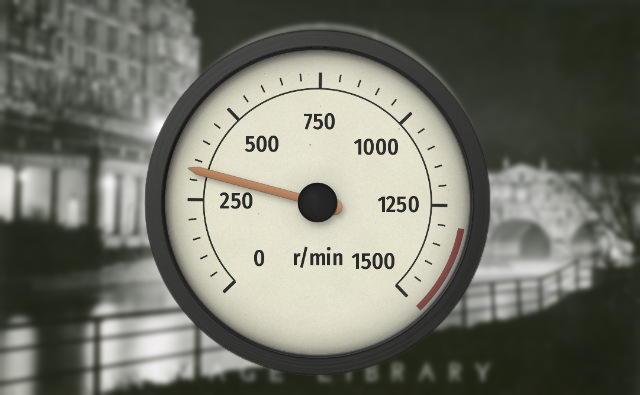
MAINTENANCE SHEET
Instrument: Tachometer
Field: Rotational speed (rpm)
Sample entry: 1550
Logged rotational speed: 325
